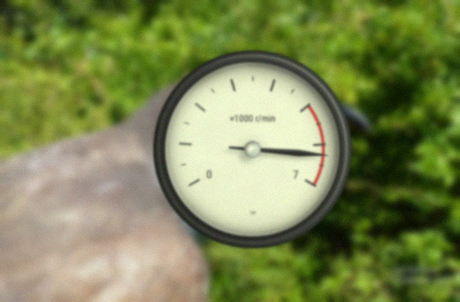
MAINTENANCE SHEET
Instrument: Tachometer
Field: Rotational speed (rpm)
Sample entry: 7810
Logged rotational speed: 6250
